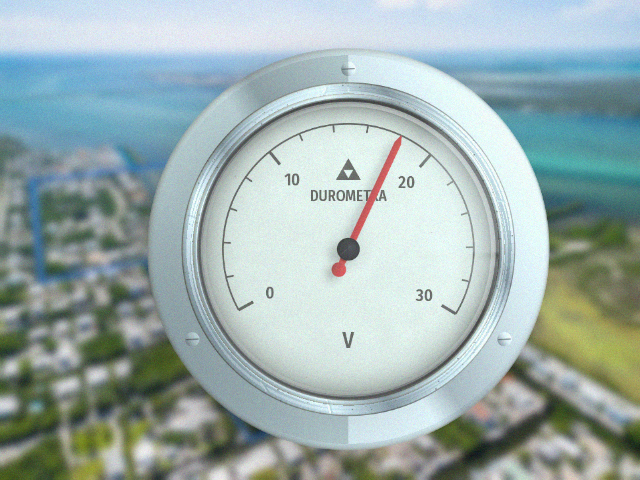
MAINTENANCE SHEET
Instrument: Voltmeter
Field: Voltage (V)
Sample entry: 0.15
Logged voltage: 18
